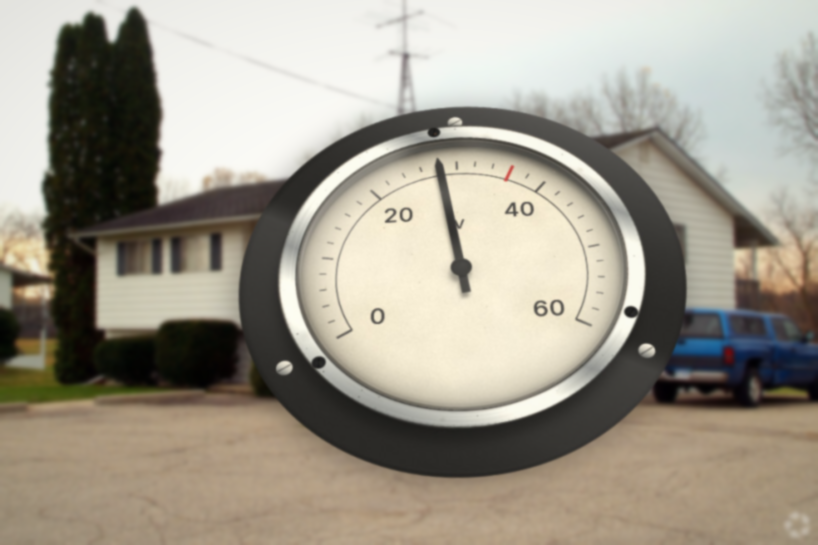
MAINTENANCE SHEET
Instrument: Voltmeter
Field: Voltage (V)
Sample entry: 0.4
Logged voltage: 28
